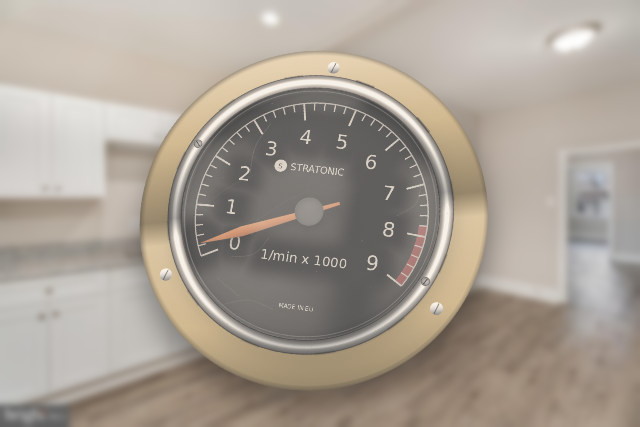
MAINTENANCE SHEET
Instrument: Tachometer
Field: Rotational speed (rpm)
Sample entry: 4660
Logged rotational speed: 200
